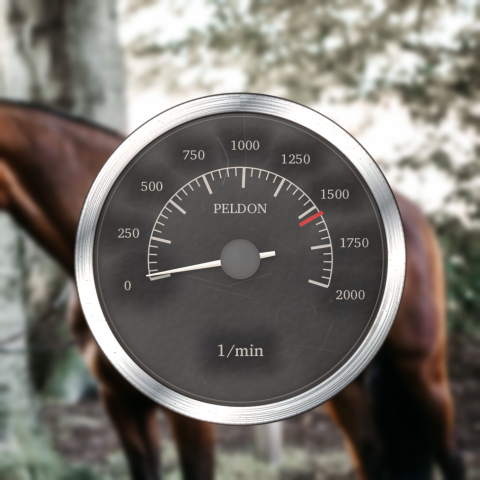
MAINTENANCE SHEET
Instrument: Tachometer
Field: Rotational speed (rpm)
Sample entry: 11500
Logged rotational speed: 25
